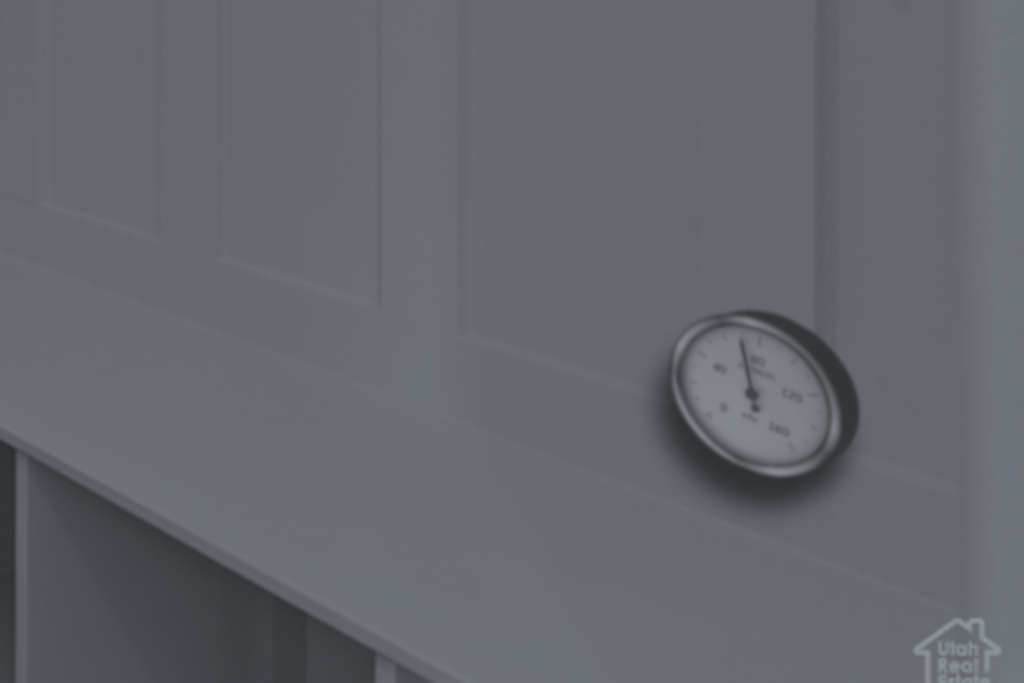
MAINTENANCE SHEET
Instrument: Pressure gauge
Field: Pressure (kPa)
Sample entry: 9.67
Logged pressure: 70
